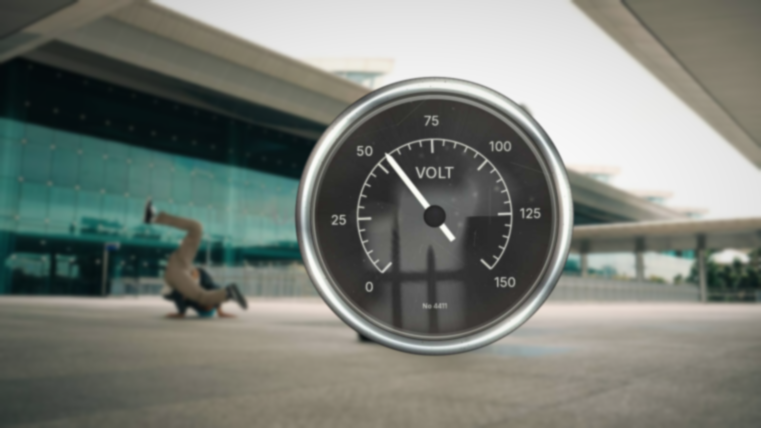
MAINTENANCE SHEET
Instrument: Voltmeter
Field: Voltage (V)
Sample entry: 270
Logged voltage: 55
